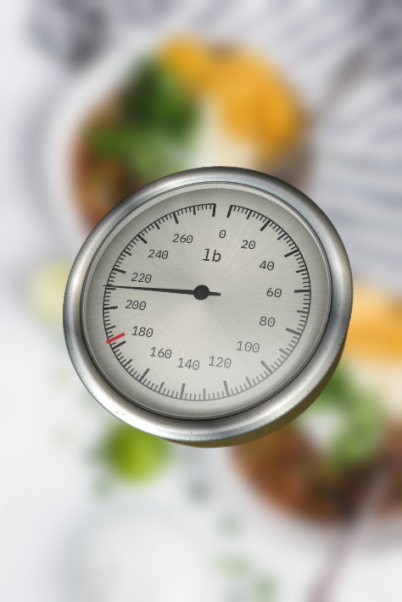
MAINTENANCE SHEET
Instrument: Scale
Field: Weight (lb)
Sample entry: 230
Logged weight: 210
